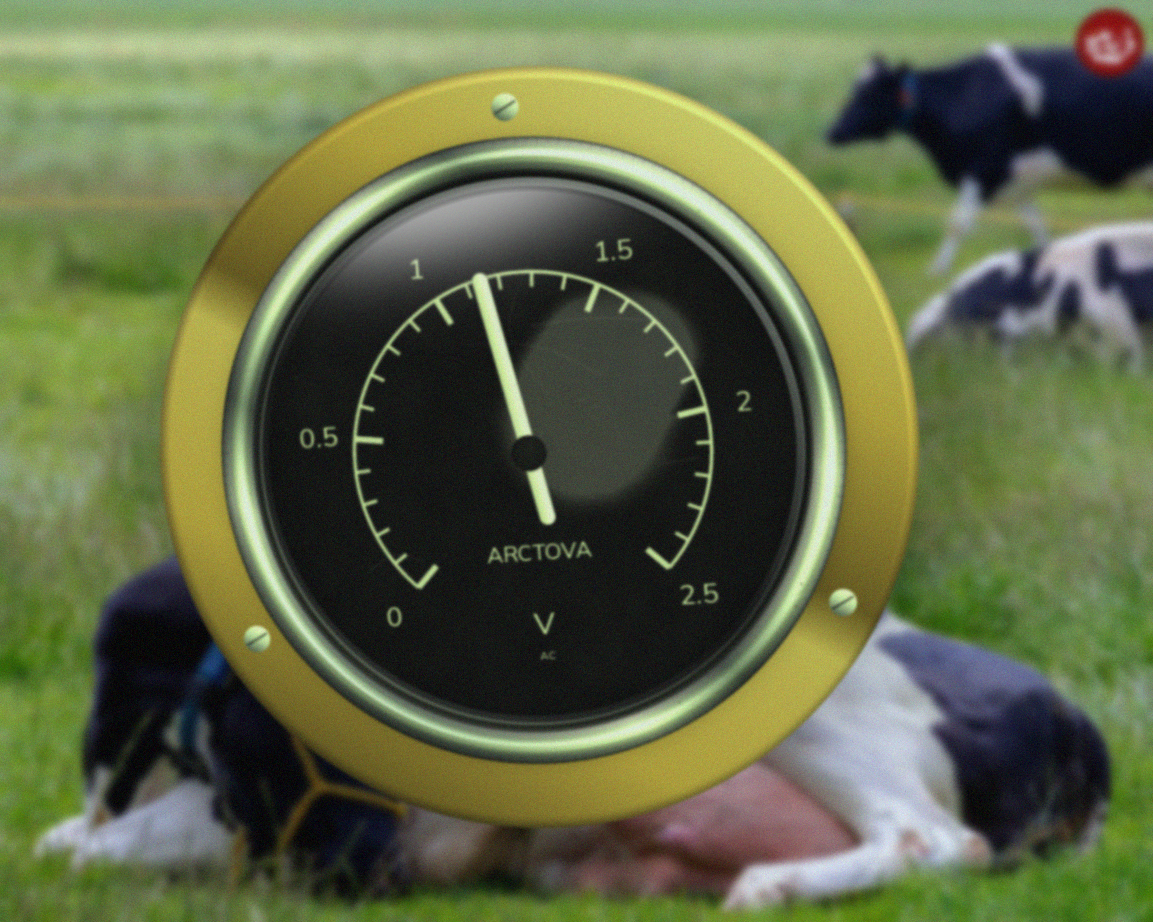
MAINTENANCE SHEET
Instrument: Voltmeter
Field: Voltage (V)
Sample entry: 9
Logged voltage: 1.15
